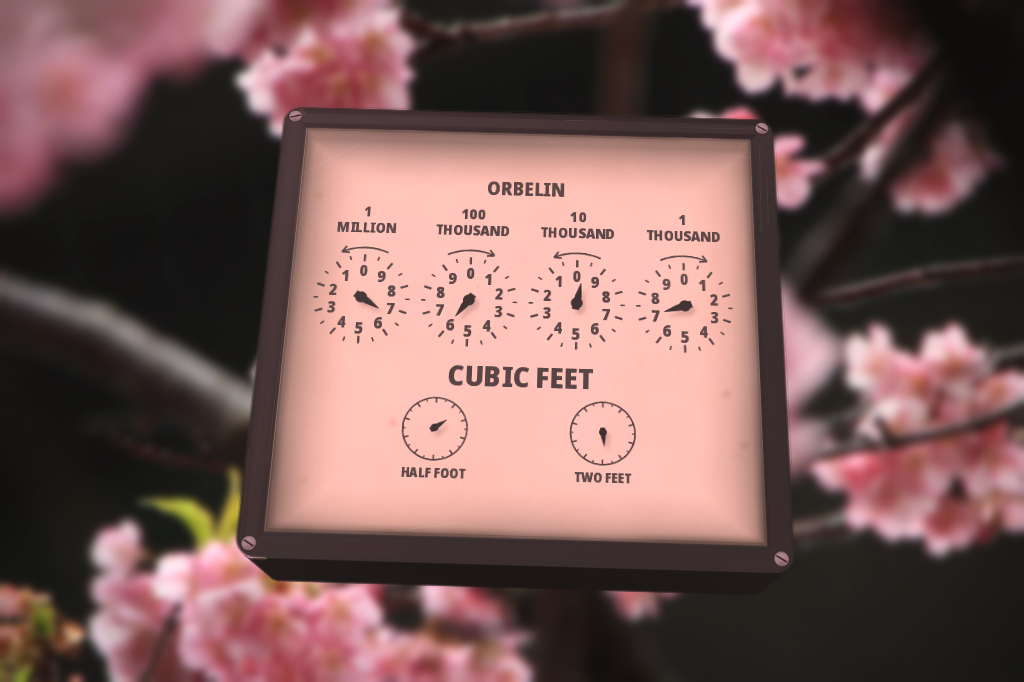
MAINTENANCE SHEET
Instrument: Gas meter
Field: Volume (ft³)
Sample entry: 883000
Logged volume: 659700
